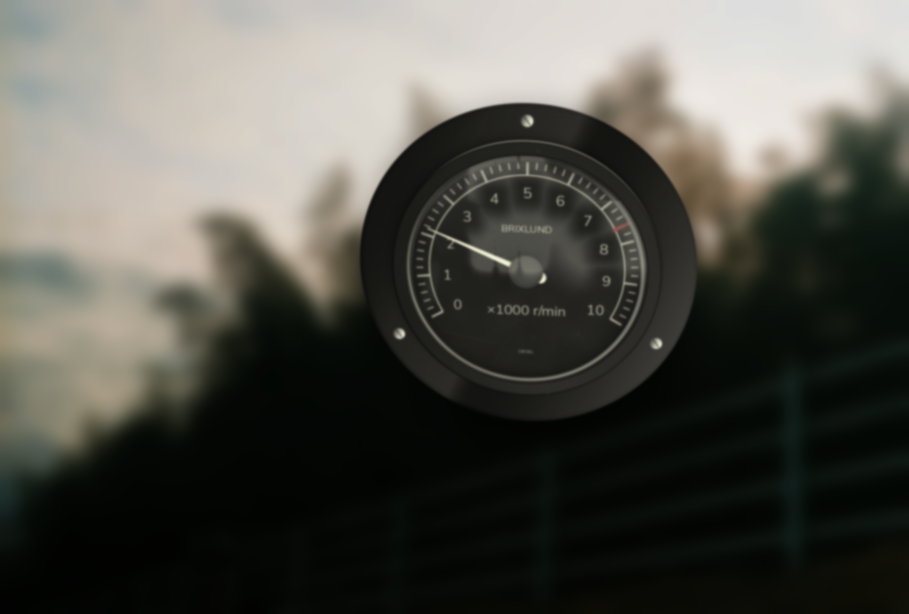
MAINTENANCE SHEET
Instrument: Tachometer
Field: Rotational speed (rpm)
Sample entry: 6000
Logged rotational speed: 2200
